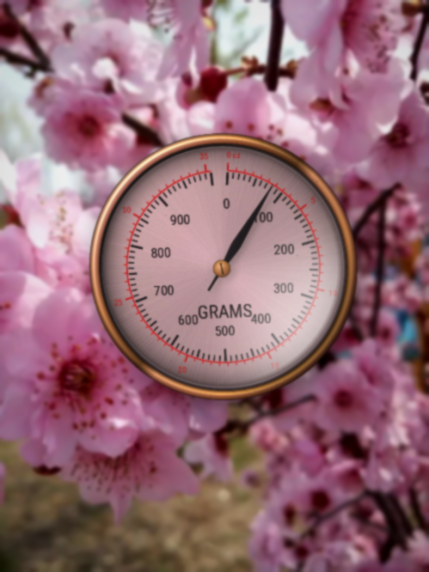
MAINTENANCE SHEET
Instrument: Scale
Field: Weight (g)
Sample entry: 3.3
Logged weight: 80
